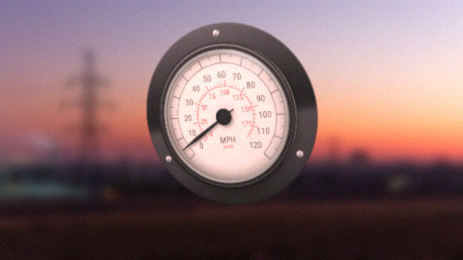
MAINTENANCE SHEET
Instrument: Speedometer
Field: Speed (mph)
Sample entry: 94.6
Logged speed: 5
